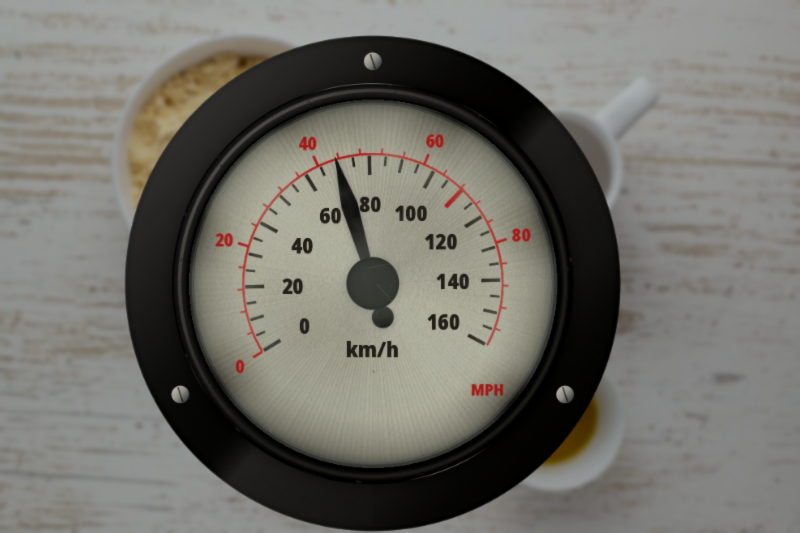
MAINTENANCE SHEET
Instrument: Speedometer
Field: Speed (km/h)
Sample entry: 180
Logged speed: 70
